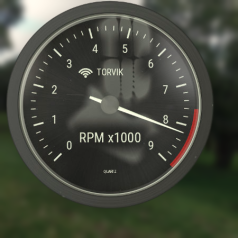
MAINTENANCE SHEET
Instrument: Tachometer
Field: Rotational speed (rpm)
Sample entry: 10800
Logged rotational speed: 8200
